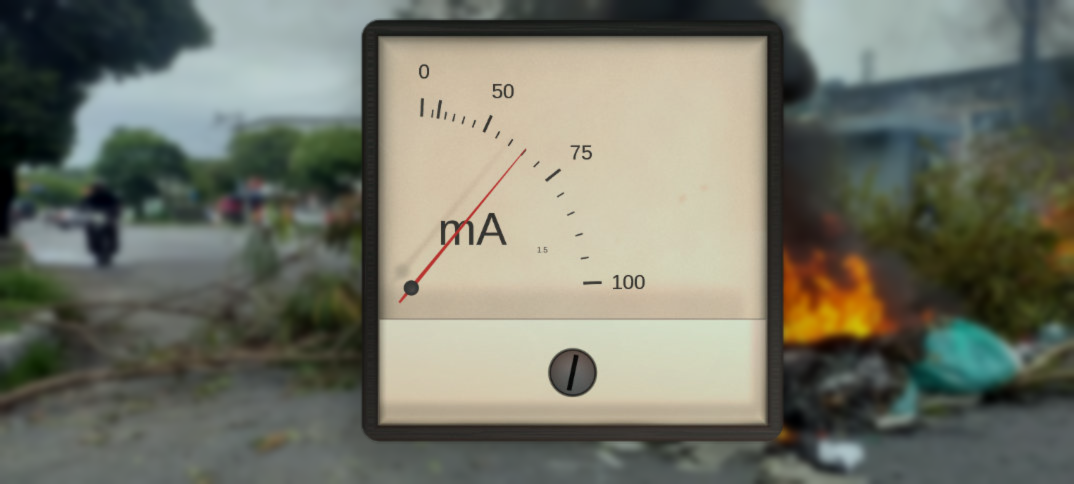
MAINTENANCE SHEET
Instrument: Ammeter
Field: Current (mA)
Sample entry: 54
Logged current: 65
